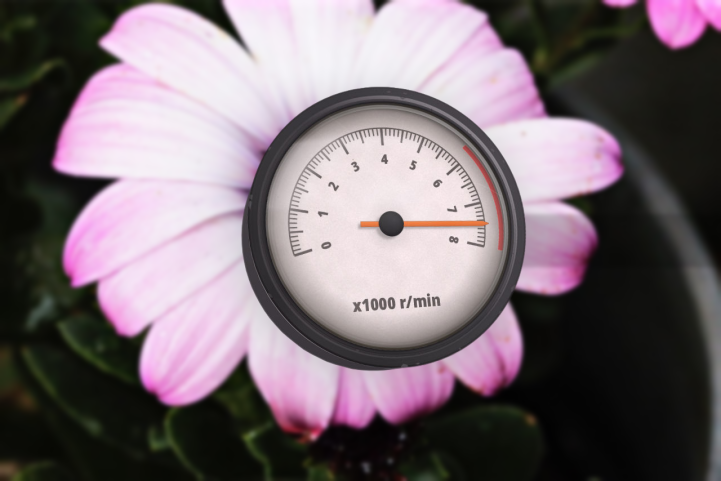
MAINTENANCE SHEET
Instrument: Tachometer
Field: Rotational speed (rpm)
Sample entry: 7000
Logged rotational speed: 7500
